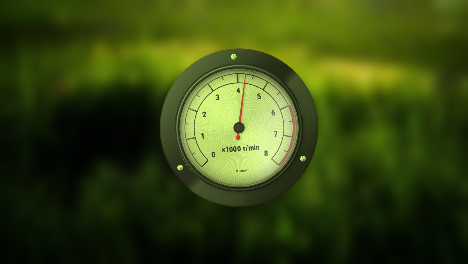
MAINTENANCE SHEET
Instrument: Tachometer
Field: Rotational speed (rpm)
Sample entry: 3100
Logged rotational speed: 4250
